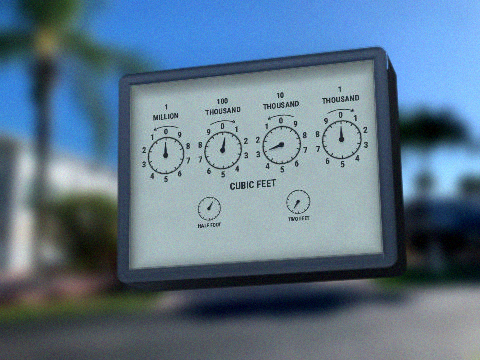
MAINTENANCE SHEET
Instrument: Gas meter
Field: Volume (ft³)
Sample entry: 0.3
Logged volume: 3000
